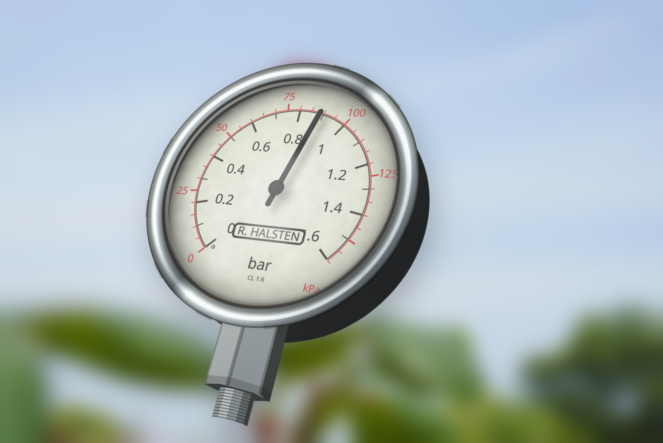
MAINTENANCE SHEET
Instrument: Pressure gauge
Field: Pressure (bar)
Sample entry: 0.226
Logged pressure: 0.9
